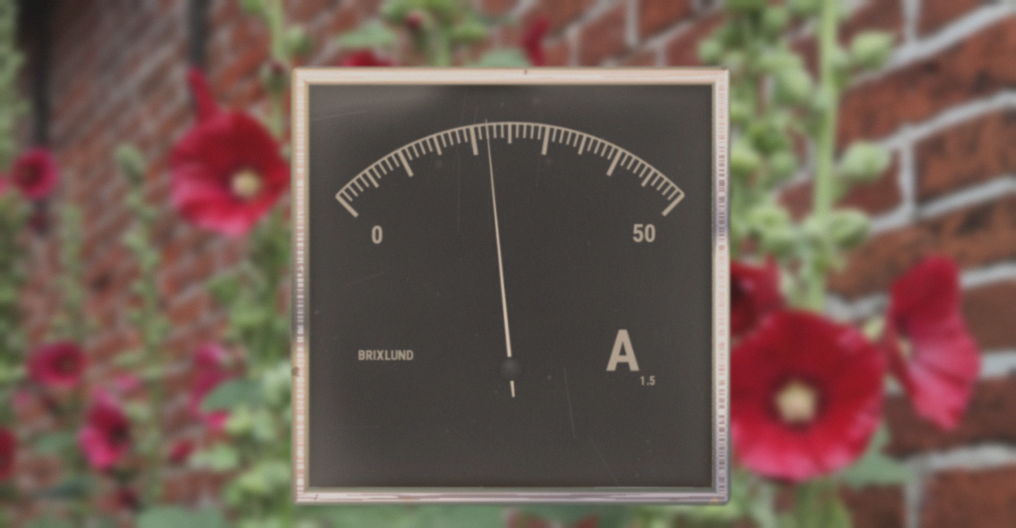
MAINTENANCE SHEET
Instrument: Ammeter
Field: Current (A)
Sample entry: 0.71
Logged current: 22
